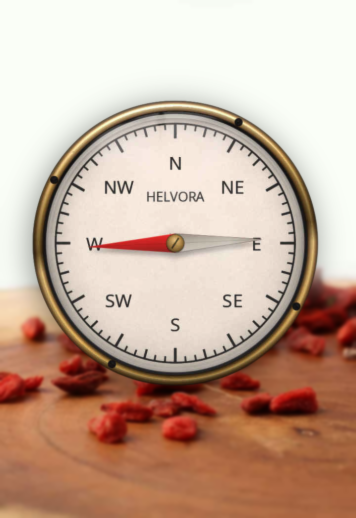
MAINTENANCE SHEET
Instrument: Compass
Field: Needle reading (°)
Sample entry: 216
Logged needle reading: 267.5
